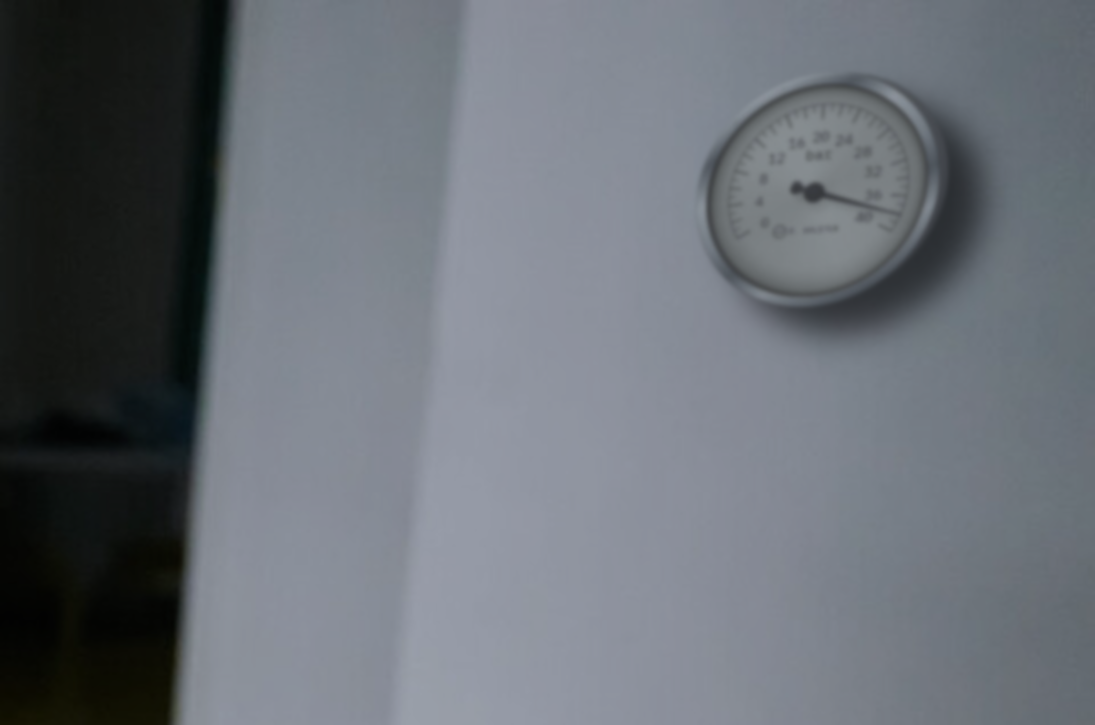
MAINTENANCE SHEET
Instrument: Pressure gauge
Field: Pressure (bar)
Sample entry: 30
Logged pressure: 38
